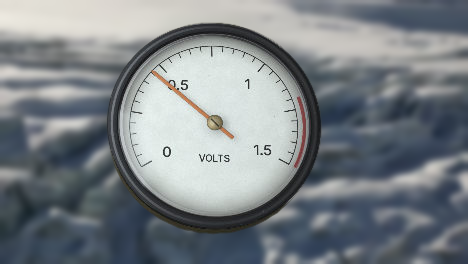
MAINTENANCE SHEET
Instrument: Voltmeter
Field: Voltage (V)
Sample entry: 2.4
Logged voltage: 0.45
